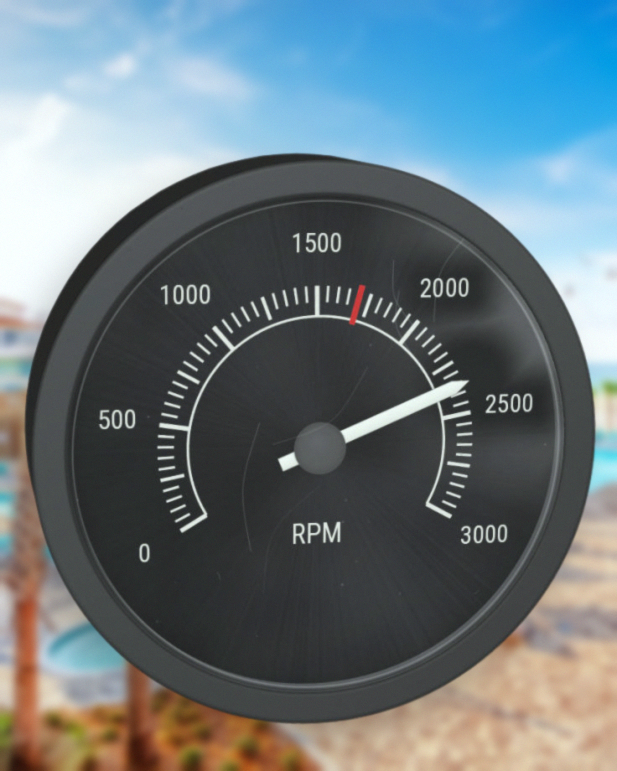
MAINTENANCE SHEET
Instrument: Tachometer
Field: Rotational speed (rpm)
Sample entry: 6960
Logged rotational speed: 2350
